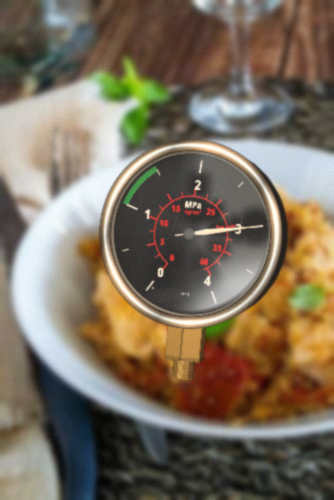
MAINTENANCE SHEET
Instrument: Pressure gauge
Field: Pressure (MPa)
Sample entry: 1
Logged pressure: 3
